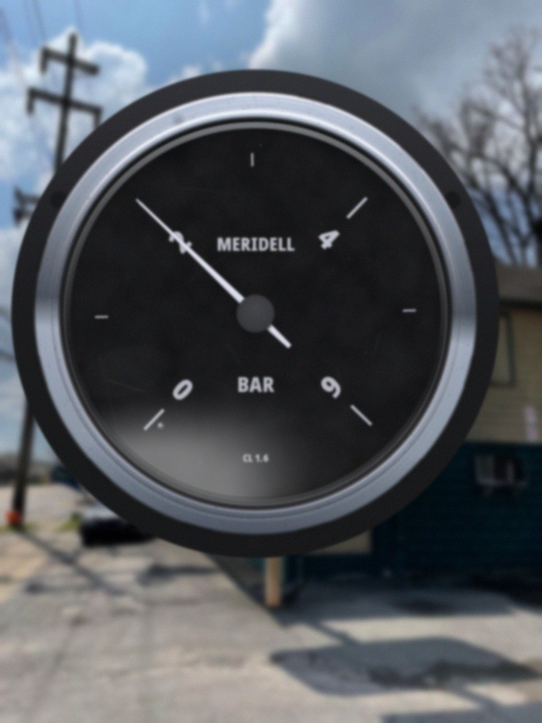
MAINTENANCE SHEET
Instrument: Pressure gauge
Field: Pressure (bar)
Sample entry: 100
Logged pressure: 2
